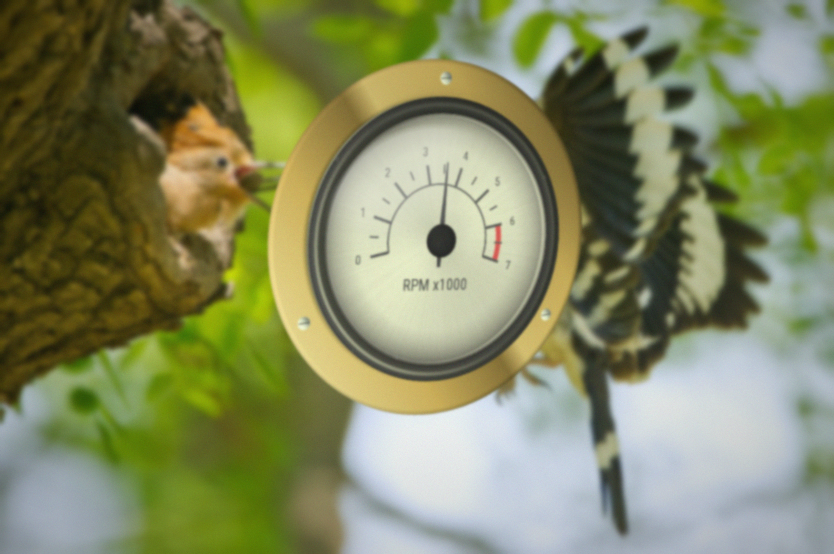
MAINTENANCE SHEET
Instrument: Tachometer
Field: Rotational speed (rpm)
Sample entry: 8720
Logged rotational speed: 3500
